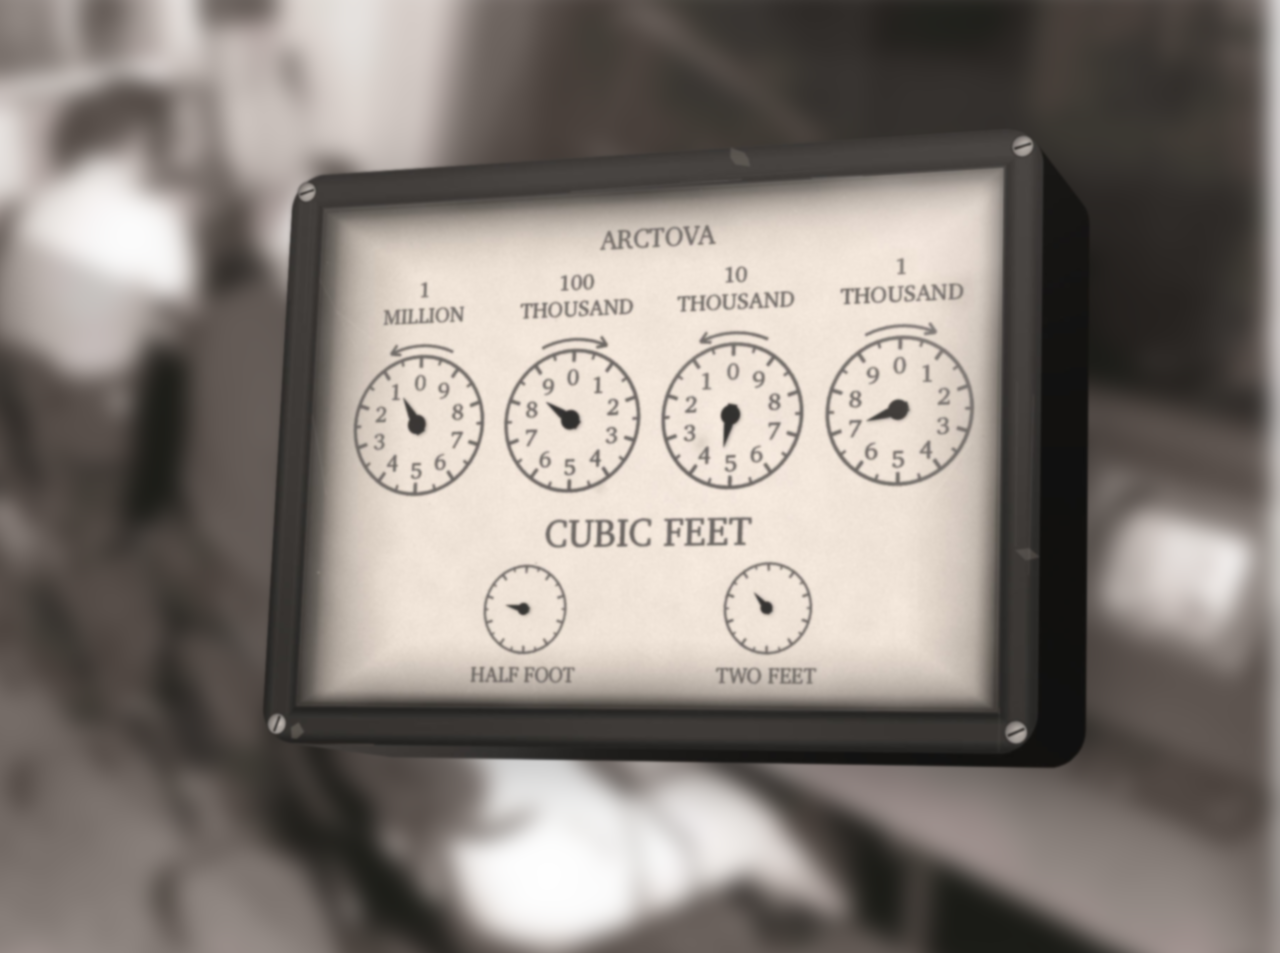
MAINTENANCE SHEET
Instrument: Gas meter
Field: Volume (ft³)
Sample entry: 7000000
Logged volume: 84700
